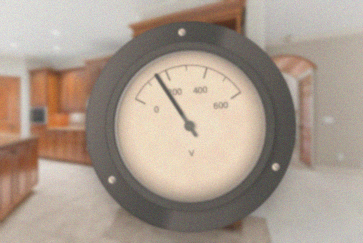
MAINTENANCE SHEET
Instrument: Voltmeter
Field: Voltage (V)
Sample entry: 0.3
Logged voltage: 150
